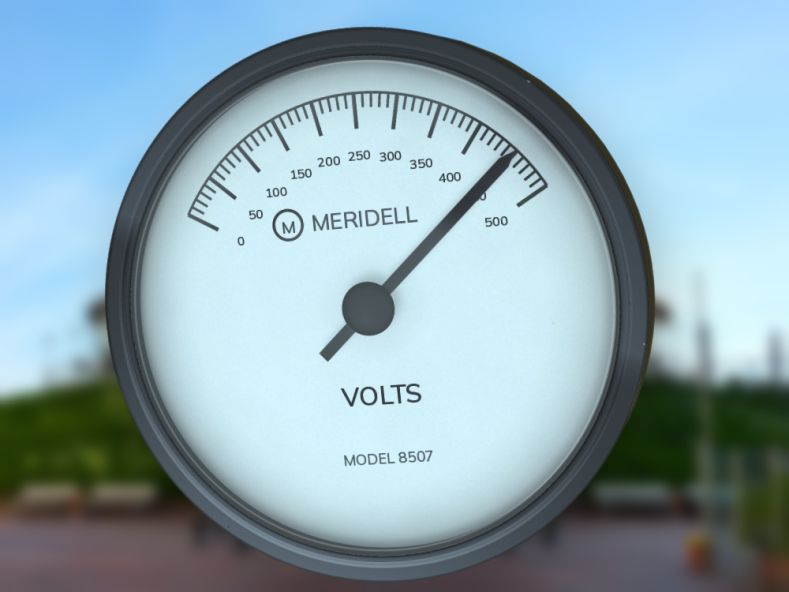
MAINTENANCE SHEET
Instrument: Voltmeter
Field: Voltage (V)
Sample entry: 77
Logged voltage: 450
